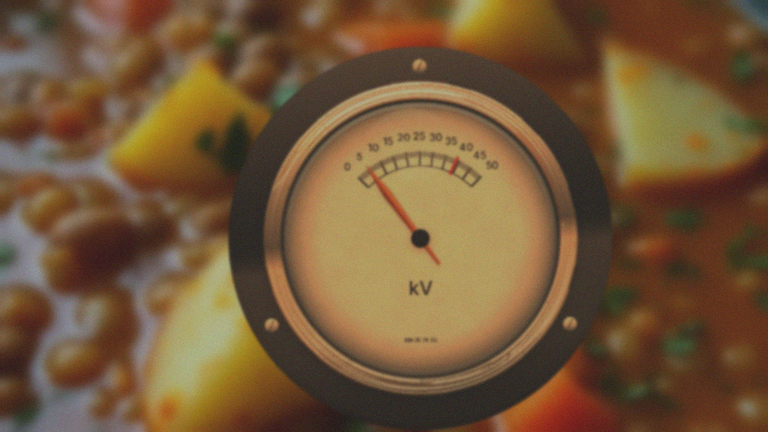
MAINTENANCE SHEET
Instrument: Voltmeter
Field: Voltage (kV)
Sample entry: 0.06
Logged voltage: 5
